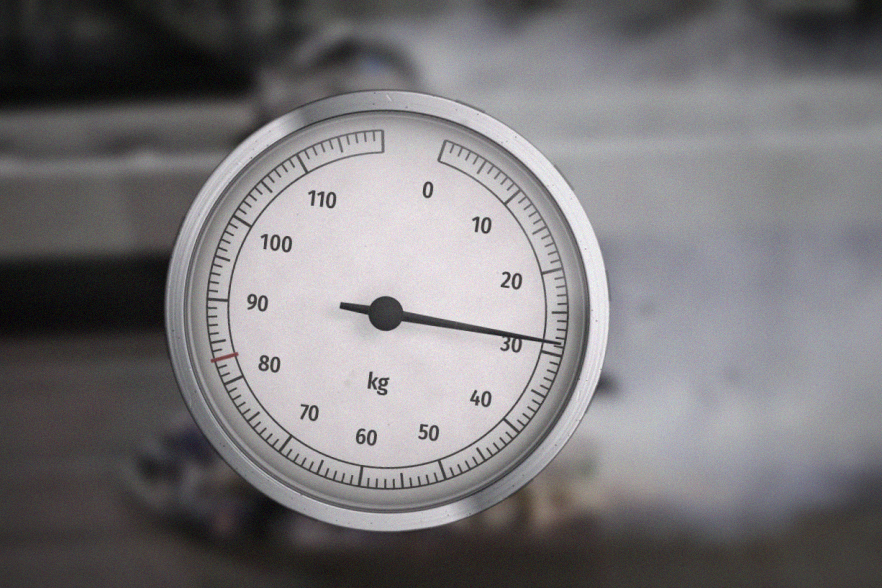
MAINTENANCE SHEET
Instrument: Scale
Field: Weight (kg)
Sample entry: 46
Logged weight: 28.5
